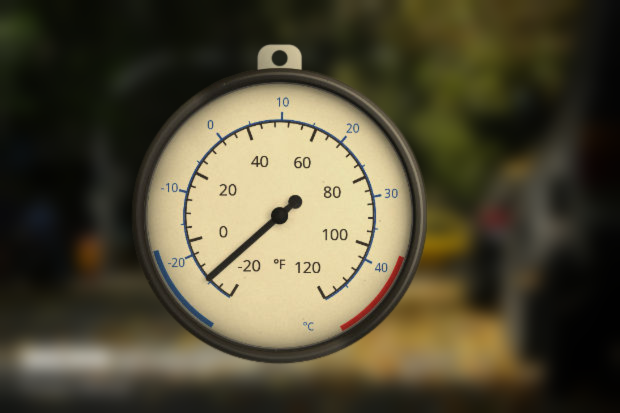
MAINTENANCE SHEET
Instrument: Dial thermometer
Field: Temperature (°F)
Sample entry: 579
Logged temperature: -12
